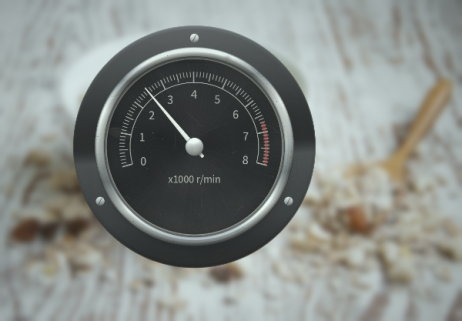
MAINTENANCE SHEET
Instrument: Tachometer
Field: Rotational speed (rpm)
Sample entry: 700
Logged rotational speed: 2500
